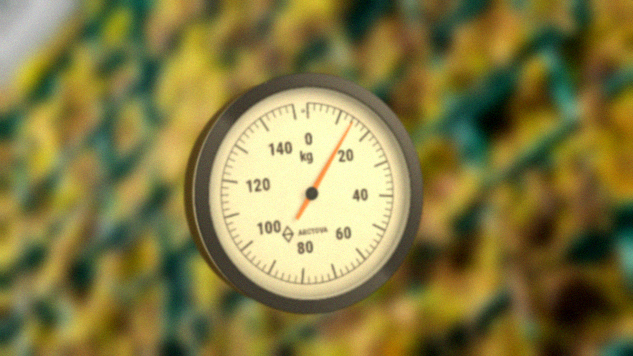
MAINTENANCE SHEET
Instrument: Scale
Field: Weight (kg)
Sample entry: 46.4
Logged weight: 14
